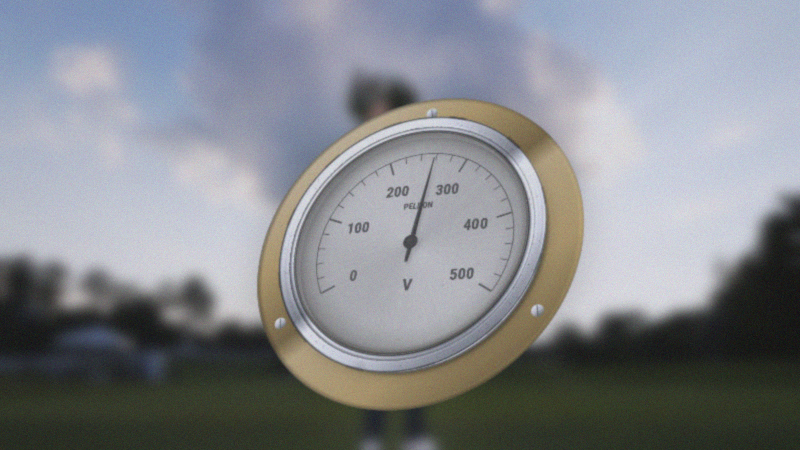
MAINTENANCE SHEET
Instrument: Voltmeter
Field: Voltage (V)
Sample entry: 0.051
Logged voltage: 260
